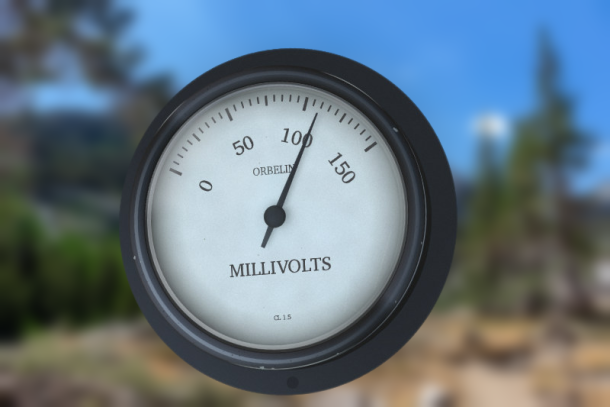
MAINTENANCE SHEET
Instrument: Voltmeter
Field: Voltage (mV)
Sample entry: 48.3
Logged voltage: 110
